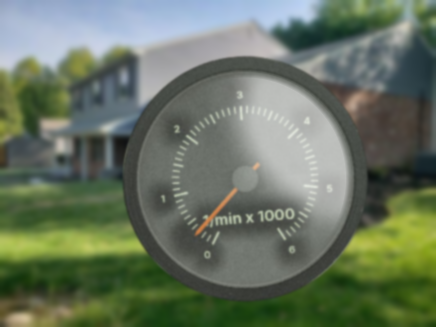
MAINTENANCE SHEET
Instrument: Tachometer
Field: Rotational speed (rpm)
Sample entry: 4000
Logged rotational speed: 300
